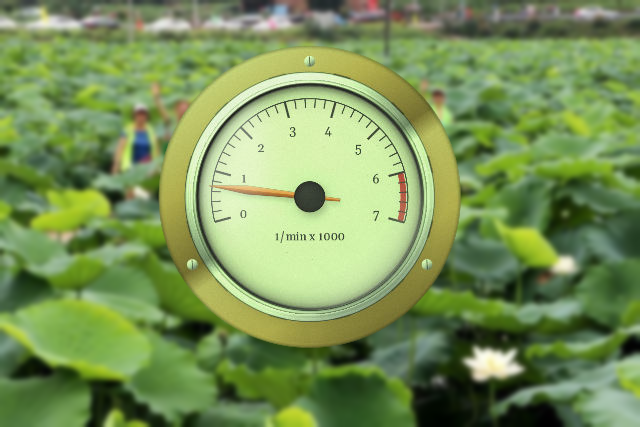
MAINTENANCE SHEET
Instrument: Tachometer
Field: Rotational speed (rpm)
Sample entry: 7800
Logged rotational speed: 700
